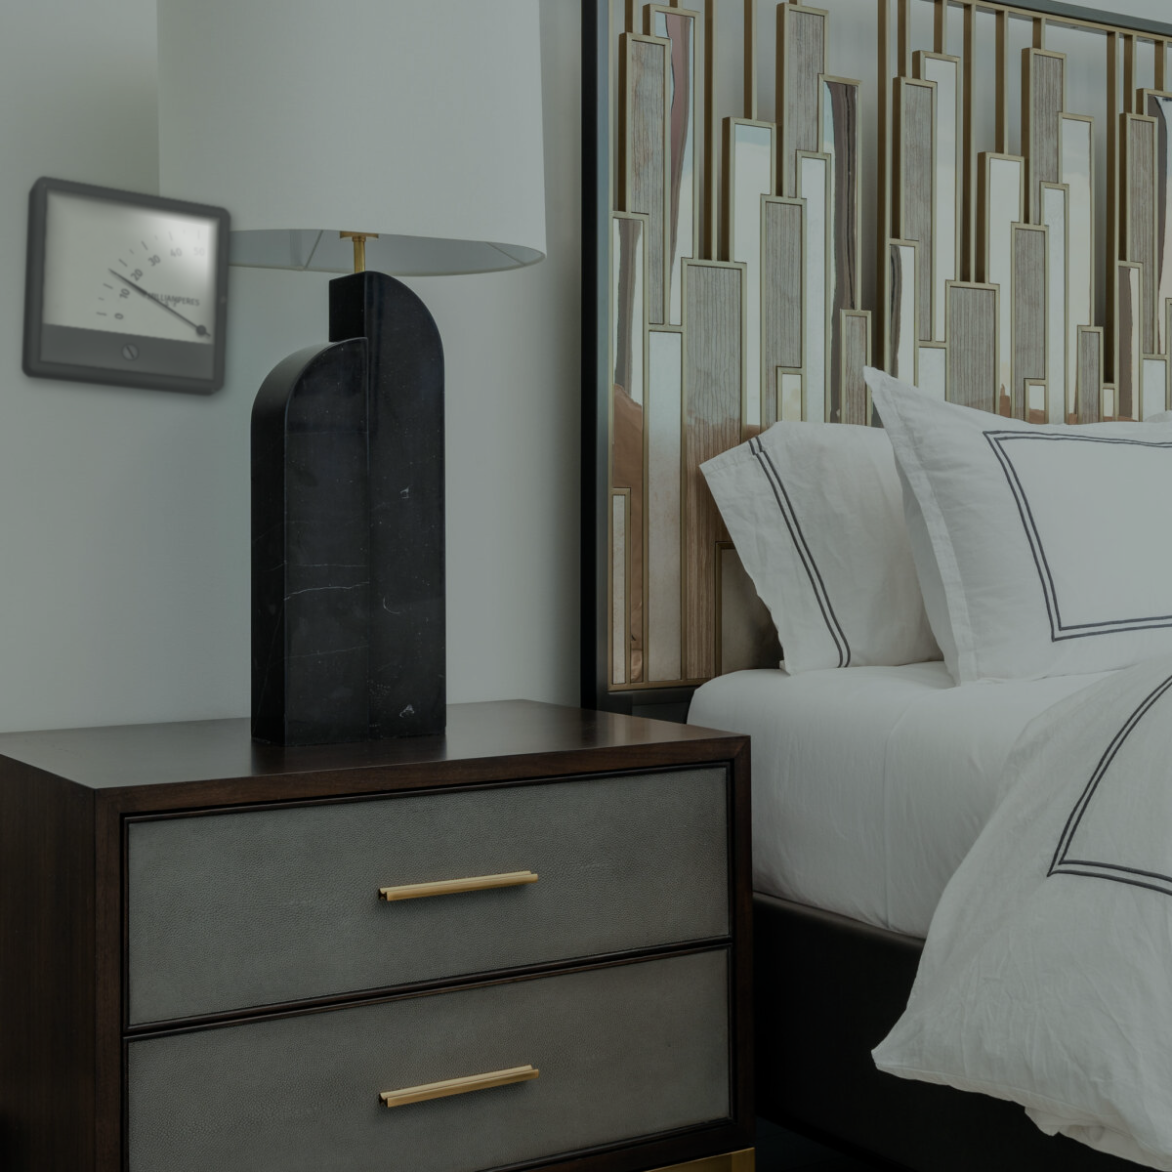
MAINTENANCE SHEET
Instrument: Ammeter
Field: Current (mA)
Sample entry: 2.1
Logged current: 15
